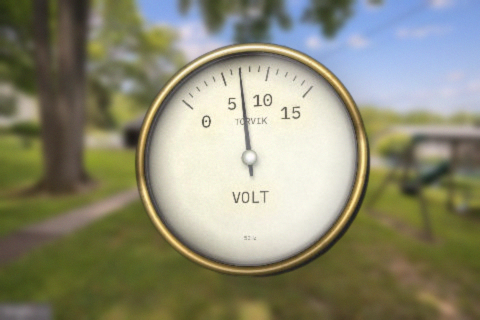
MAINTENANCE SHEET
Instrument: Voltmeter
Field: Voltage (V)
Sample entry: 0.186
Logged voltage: 7
